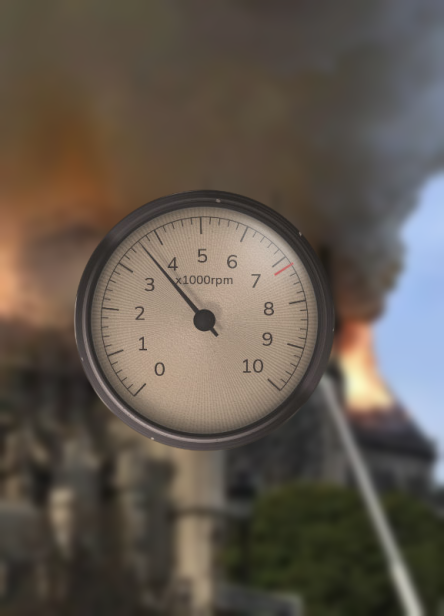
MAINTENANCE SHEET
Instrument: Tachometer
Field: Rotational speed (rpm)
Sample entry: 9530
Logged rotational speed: 3600
